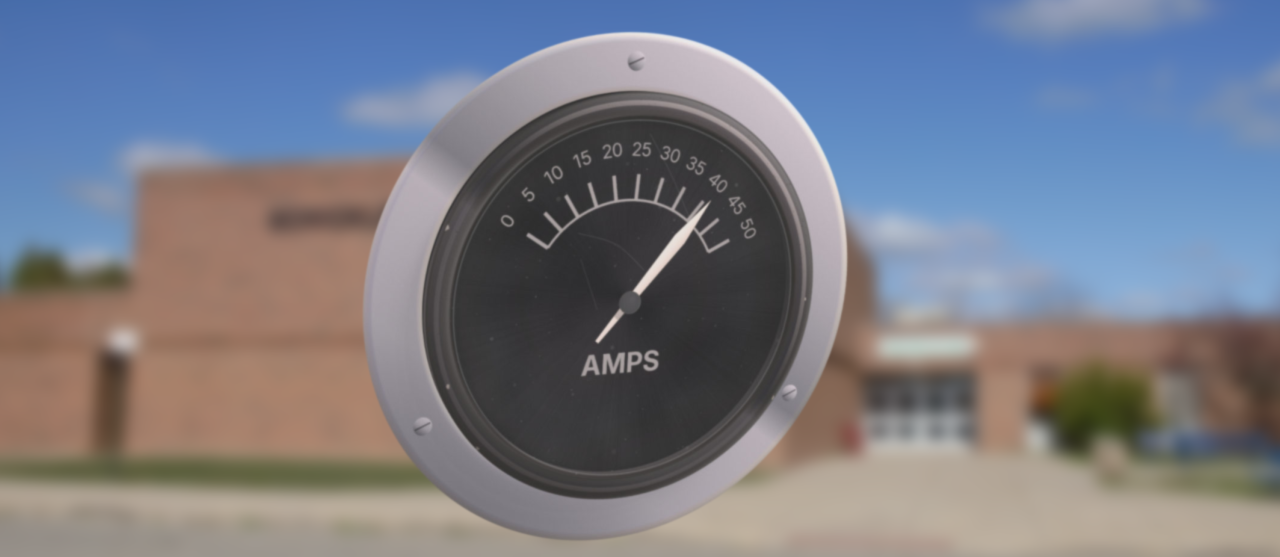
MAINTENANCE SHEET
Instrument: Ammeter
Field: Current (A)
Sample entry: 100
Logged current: 40
